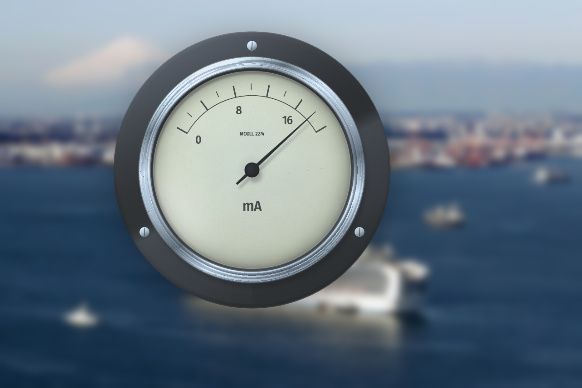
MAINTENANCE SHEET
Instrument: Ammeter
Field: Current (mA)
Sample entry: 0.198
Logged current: 18
